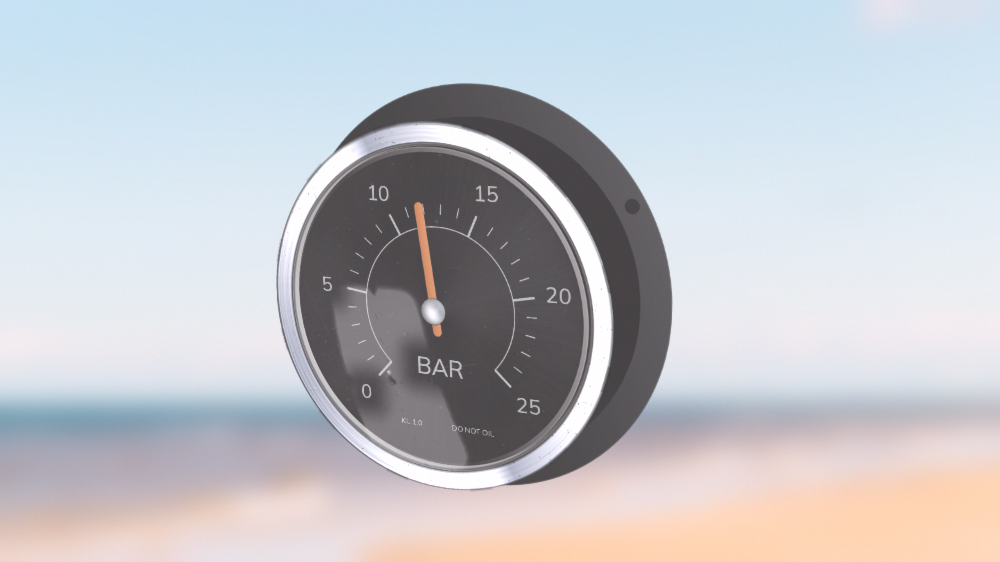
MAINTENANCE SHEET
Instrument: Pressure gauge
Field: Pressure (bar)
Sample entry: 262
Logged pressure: 12
